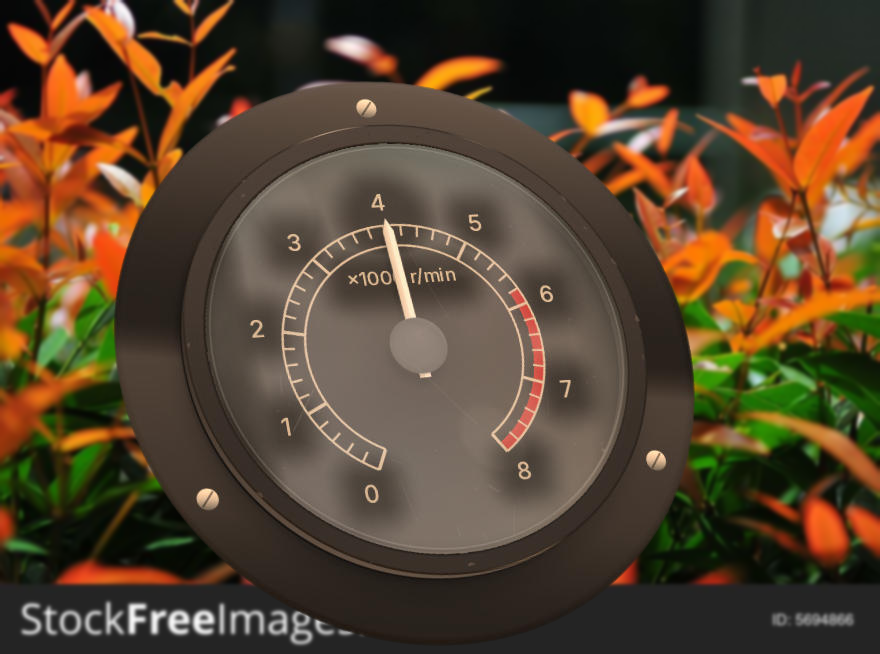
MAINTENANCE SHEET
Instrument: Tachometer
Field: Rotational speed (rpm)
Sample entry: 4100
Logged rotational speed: 4000
